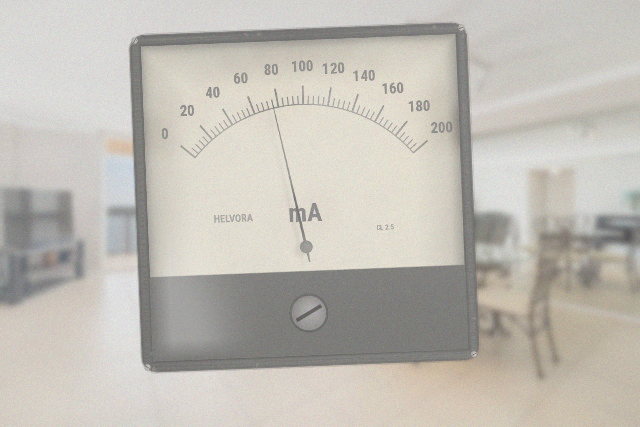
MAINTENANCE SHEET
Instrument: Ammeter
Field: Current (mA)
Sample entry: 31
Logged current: 76
